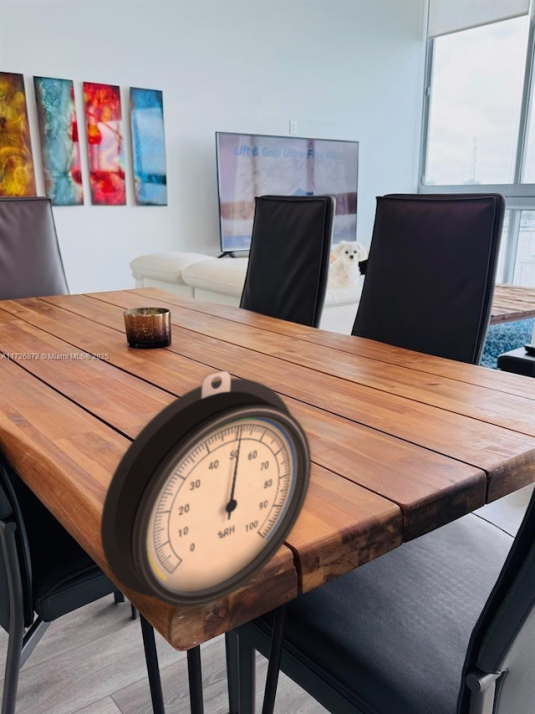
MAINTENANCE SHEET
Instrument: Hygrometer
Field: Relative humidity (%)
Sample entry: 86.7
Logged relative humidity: 50
